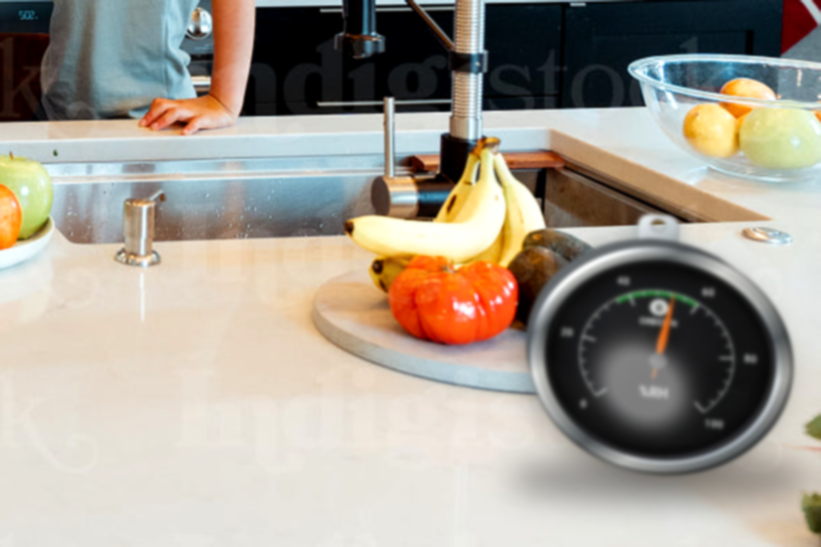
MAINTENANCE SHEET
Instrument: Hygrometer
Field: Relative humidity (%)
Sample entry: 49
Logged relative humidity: 52
